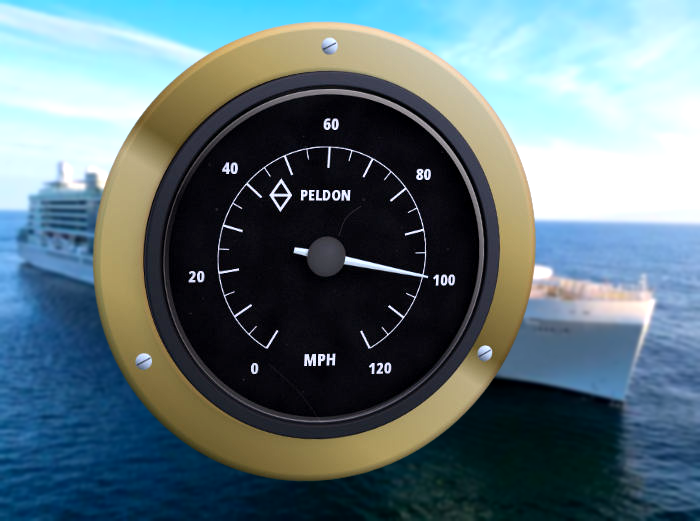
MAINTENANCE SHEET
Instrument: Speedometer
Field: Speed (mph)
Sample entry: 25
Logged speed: 100
